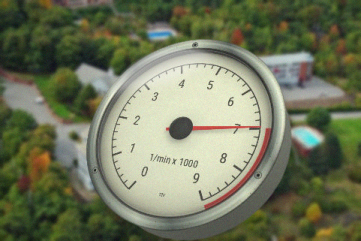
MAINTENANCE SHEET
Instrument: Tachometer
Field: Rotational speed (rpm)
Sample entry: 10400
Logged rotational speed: 7000
